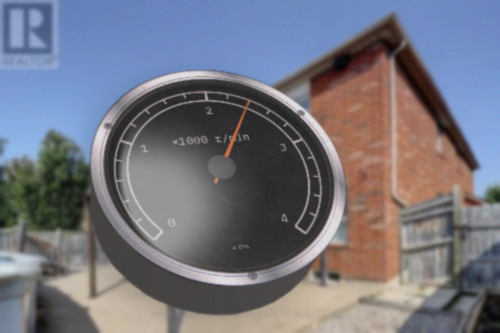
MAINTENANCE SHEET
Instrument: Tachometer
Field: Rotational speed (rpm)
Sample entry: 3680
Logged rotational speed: 2400
